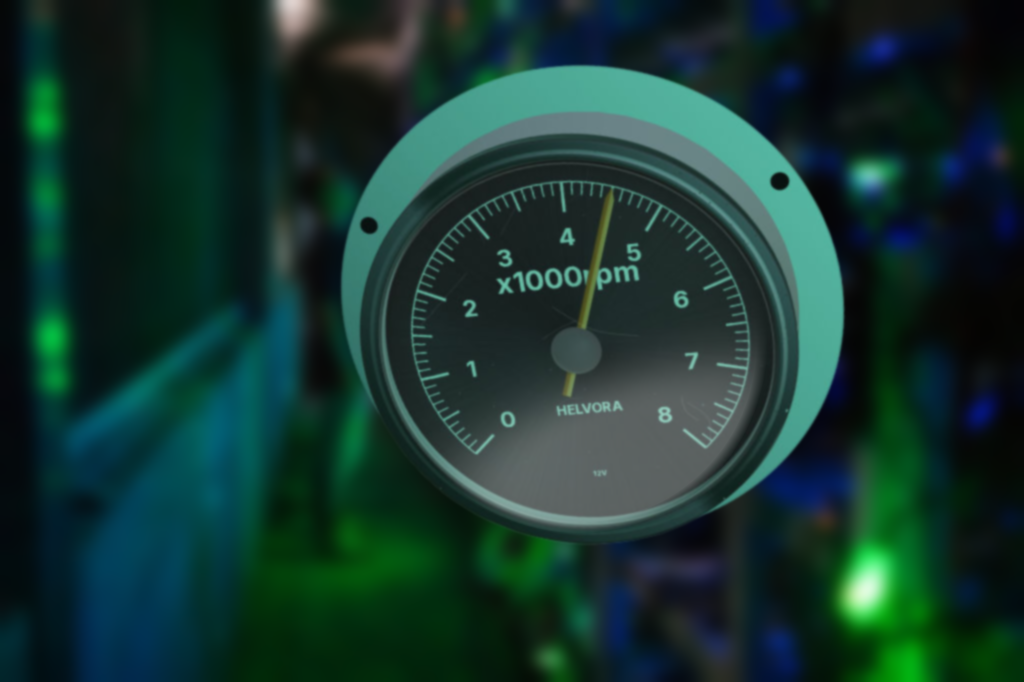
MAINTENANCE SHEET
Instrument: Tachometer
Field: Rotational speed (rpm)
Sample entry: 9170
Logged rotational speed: 4500
